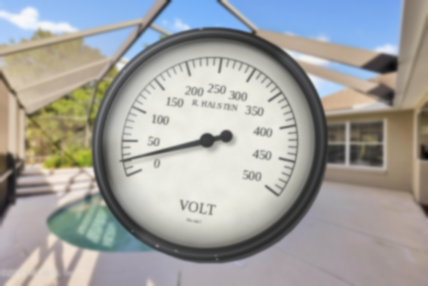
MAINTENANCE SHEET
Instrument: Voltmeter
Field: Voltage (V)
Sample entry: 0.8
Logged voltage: 20
